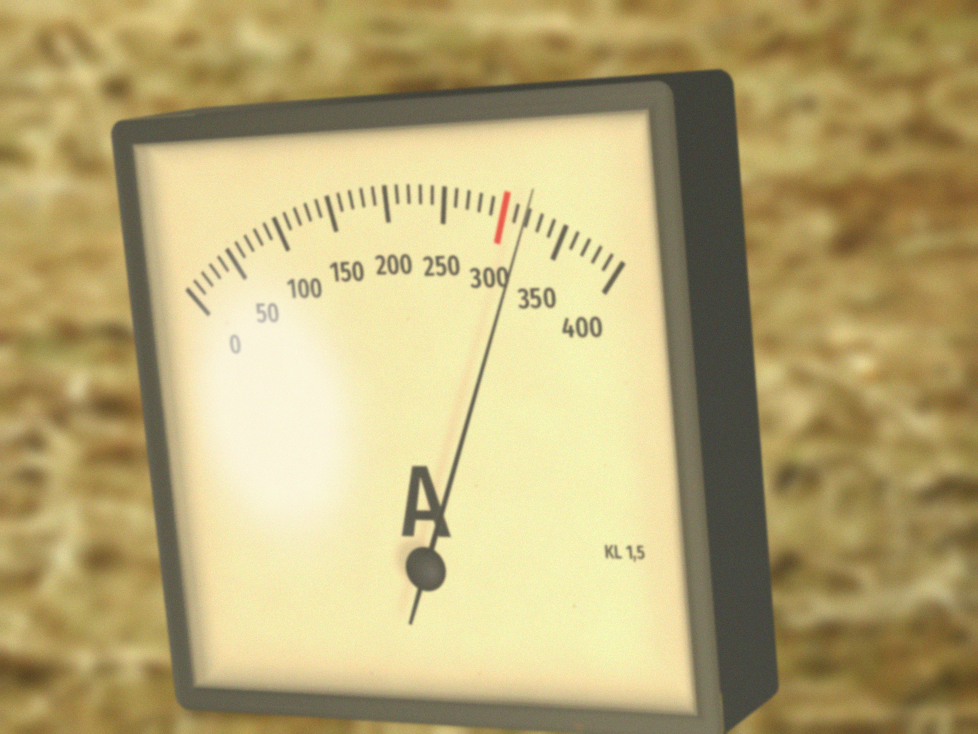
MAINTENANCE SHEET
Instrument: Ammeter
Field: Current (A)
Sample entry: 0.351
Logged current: 320
